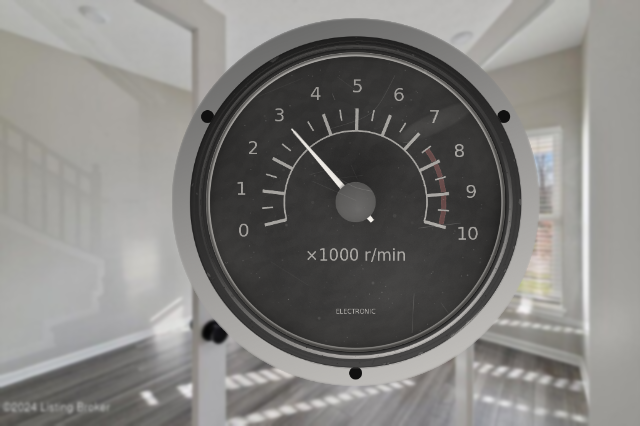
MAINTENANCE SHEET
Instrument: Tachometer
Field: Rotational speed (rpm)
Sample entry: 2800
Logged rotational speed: 3000
